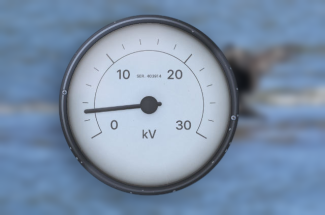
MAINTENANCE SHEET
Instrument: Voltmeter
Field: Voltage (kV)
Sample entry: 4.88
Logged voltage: 3
